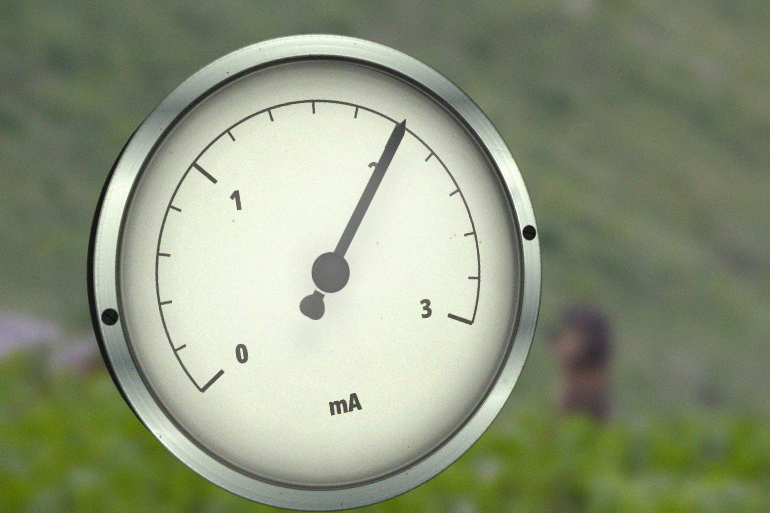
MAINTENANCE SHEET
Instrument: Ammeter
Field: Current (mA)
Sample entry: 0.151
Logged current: 2
